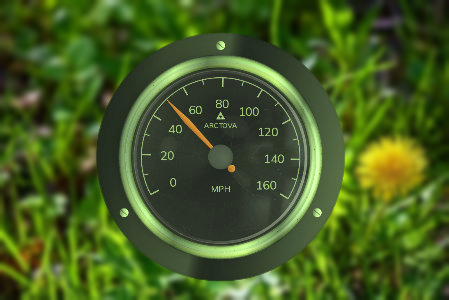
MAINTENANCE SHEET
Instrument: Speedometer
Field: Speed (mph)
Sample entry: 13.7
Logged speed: 50
